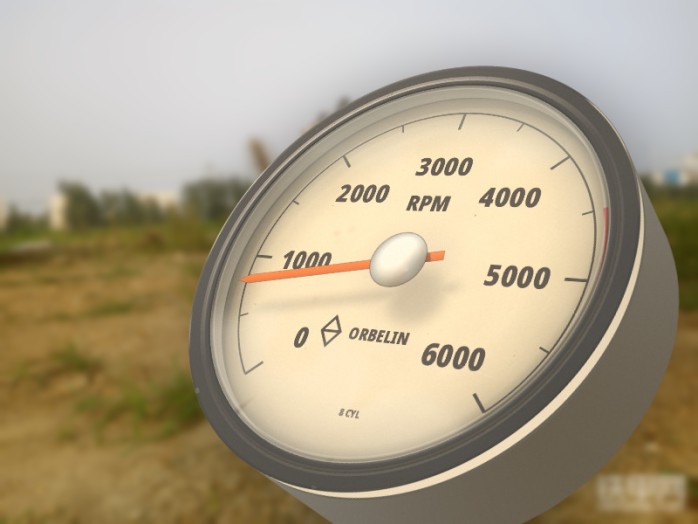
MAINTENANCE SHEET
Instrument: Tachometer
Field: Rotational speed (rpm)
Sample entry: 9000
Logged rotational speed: 750
